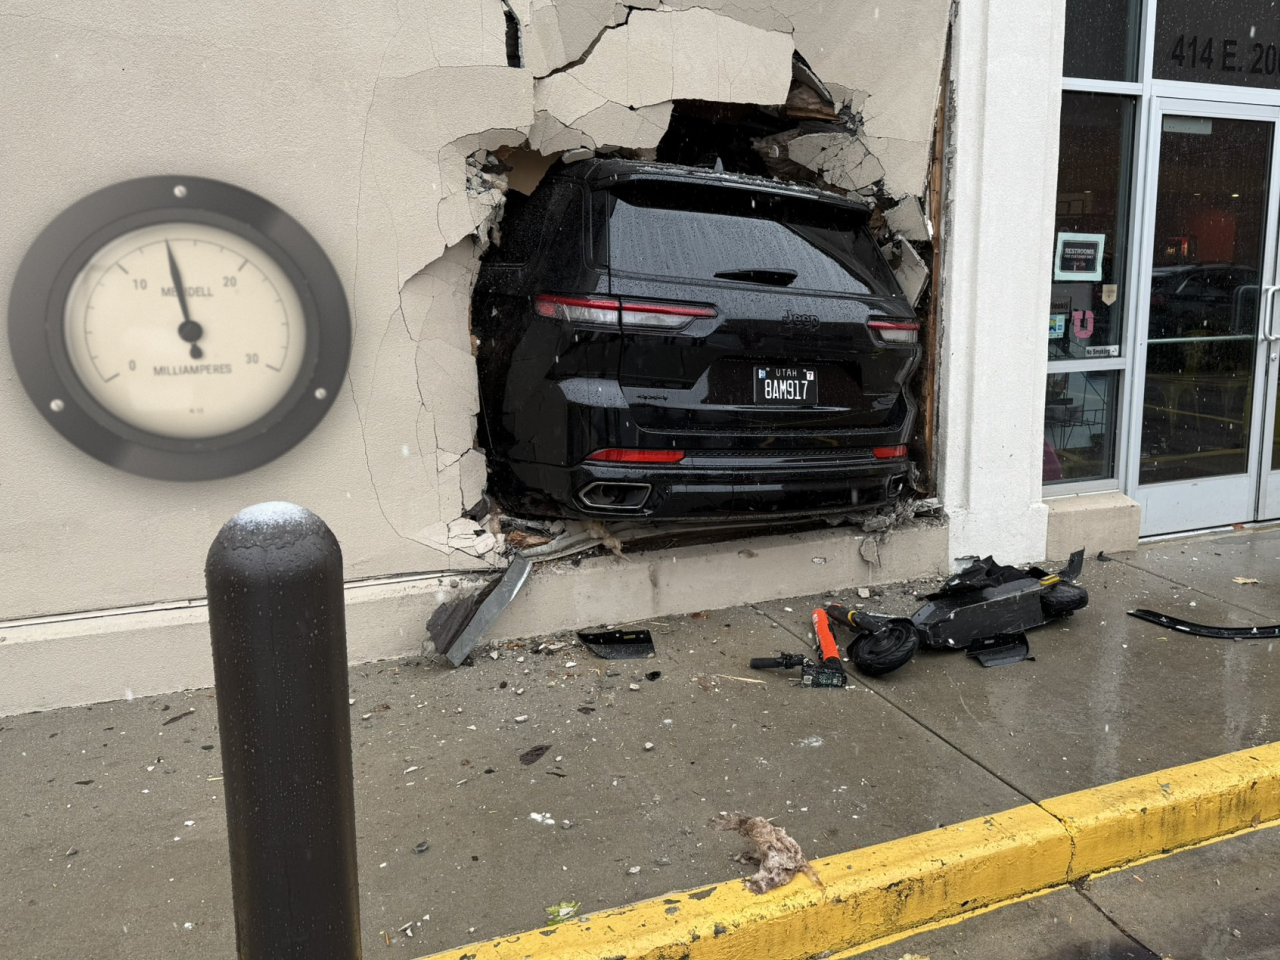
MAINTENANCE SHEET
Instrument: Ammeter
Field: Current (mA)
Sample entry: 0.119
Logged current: 14
